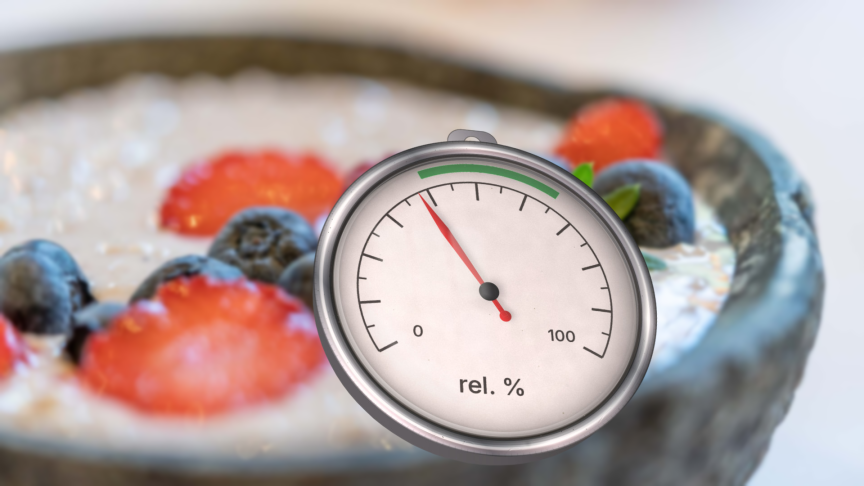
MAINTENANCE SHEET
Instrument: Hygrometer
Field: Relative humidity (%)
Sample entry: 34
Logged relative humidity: 37.5
